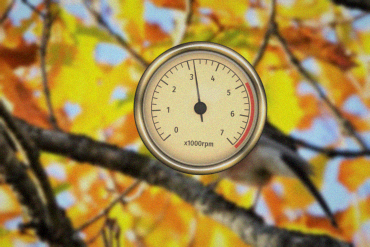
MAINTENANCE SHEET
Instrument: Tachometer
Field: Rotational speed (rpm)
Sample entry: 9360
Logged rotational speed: 3200
